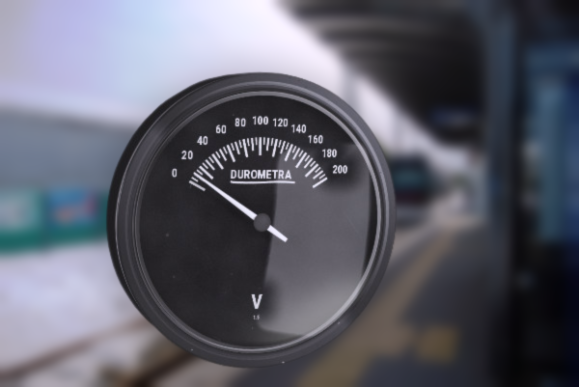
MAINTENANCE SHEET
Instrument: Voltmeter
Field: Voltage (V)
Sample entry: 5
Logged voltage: 10
